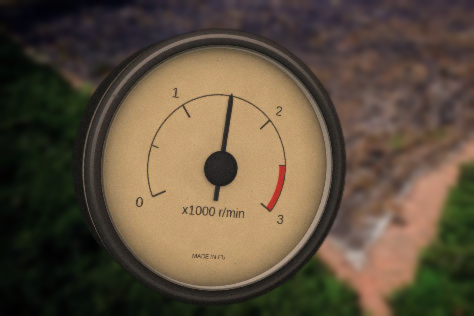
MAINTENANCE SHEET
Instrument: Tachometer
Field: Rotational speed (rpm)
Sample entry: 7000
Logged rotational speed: 1500
